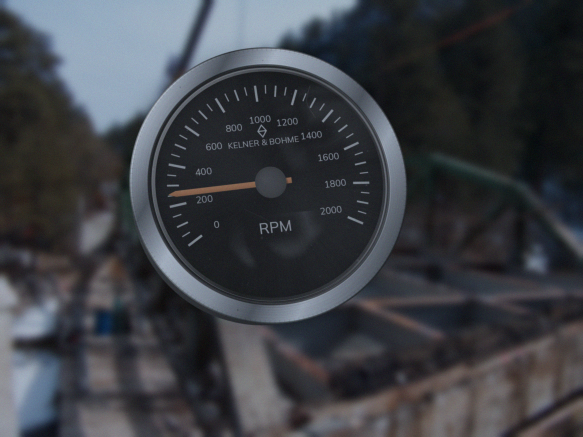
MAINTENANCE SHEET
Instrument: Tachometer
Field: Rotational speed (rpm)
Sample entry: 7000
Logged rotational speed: 250
